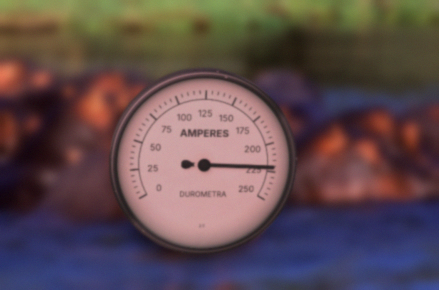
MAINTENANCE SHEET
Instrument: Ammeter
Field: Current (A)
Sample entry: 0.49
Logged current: 220
